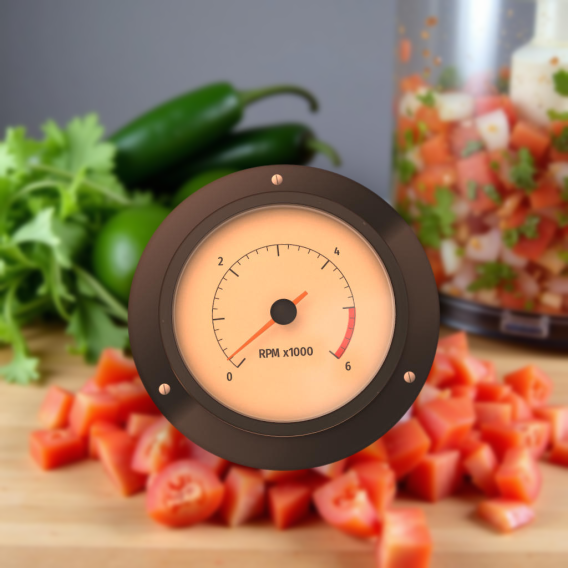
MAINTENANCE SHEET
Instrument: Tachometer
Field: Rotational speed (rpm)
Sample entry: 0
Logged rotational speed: 200
